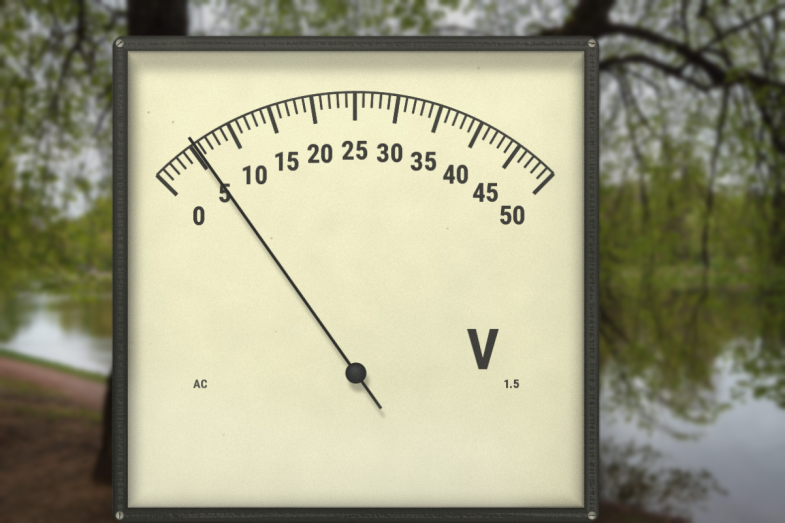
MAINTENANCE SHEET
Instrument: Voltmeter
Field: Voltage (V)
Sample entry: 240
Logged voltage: 5.5
